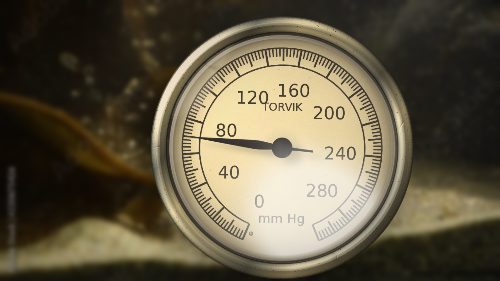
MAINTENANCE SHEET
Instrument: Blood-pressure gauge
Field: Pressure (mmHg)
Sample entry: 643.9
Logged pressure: 70
